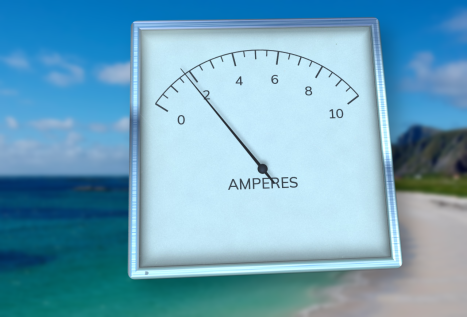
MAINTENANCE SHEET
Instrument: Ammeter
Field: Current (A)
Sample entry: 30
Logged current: 1.75
